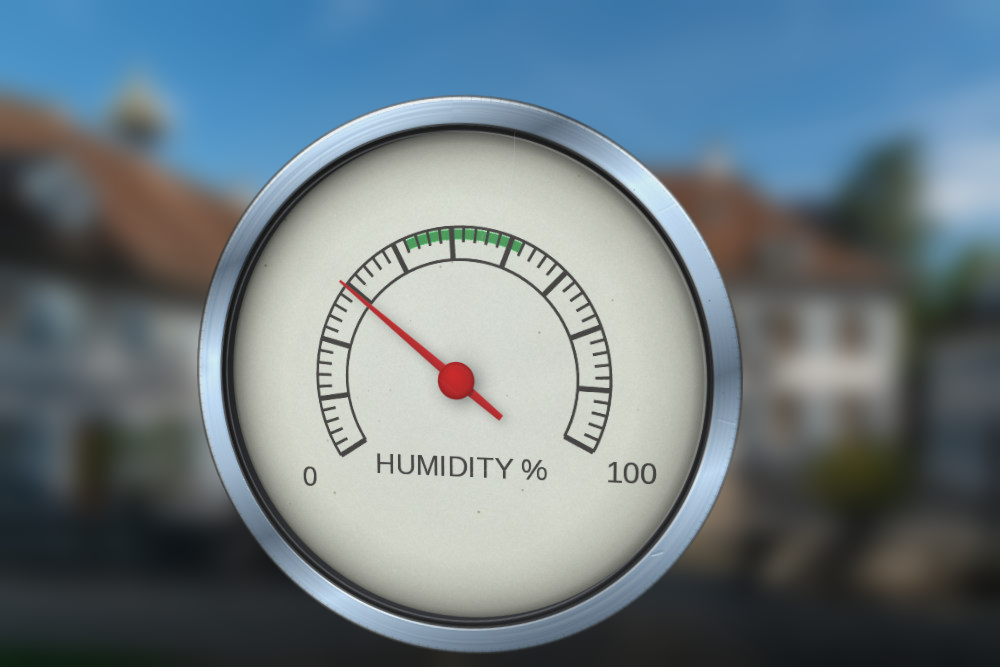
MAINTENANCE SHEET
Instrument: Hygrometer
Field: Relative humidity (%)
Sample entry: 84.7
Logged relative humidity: 30
